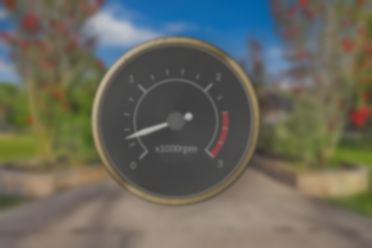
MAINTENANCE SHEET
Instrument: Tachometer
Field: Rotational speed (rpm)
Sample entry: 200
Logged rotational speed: 300
